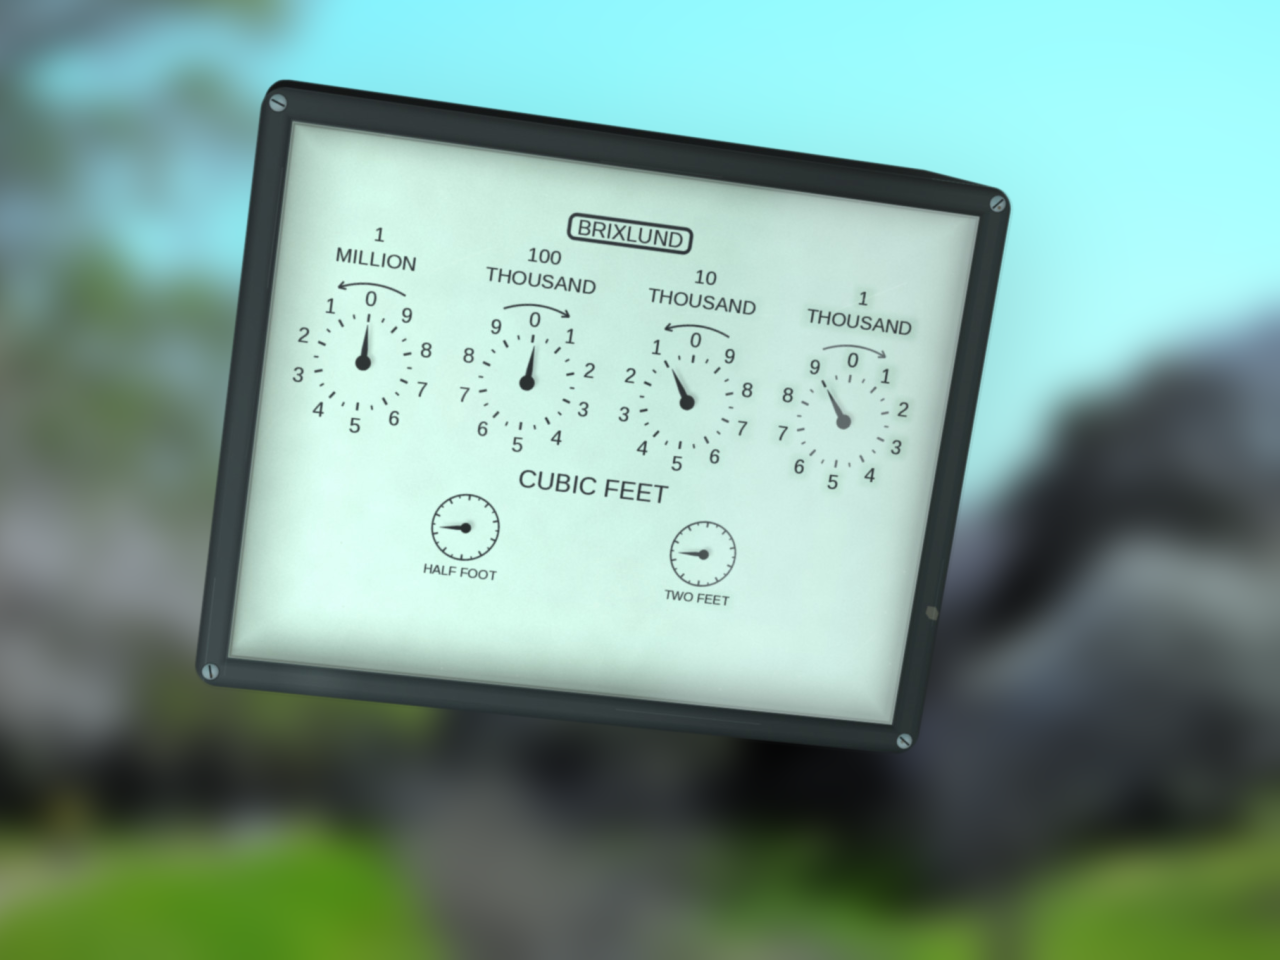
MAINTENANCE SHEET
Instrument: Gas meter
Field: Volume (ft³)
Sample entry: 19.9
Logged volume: 900
